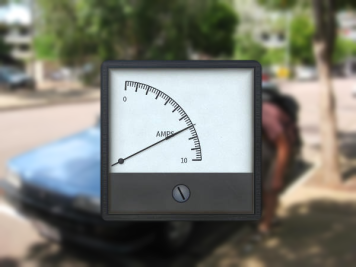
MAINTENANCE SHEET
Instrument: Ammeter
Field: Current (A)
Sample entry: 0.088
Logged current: 7
